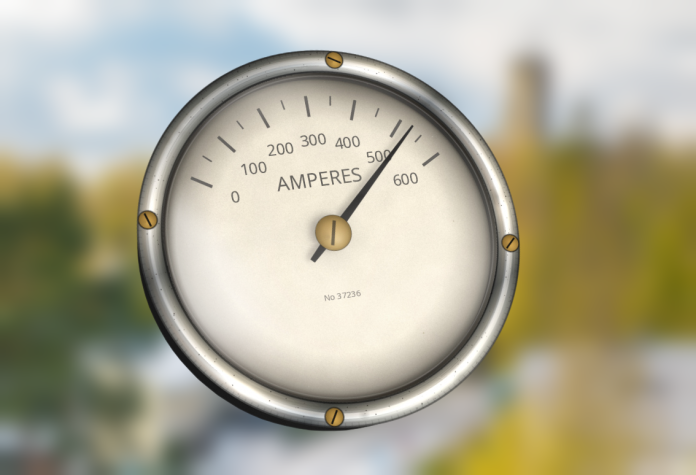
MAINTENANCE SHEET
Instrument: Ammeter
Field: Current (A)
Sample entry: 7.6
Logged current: 525
